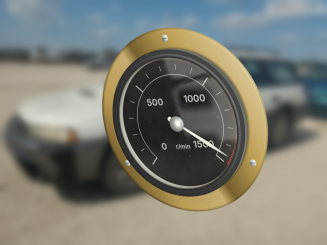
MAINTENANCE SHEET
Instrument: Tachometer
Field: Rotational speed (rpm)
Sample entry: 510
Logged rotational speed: 1450
